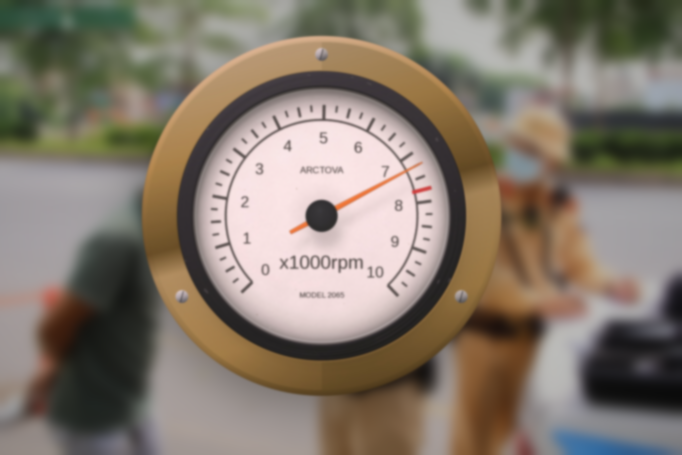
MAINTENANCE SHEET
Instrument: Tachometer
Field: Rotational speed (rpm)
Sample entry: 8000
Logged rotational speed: 7250
